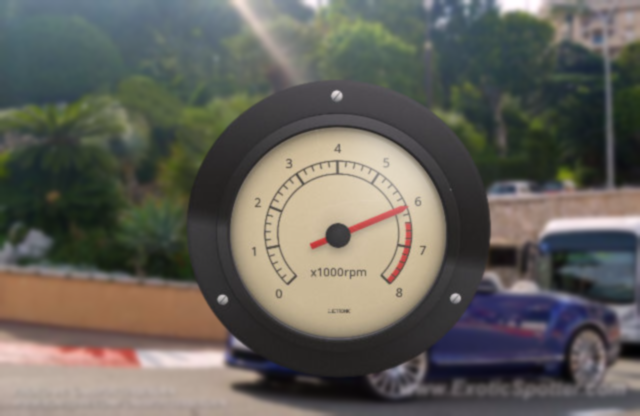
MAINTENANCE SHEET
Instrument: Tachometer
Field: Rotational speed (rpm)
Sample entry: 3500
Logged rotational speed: 6000
